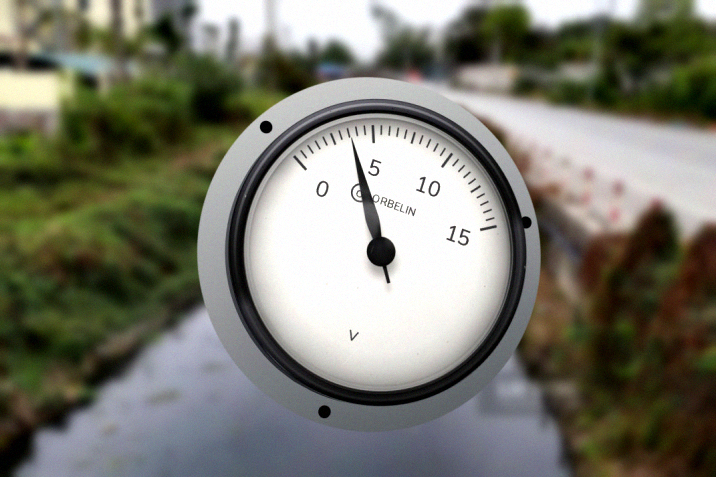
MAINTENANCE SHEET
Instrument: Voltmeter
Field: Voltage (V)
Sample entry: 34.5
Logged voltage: 3.5
